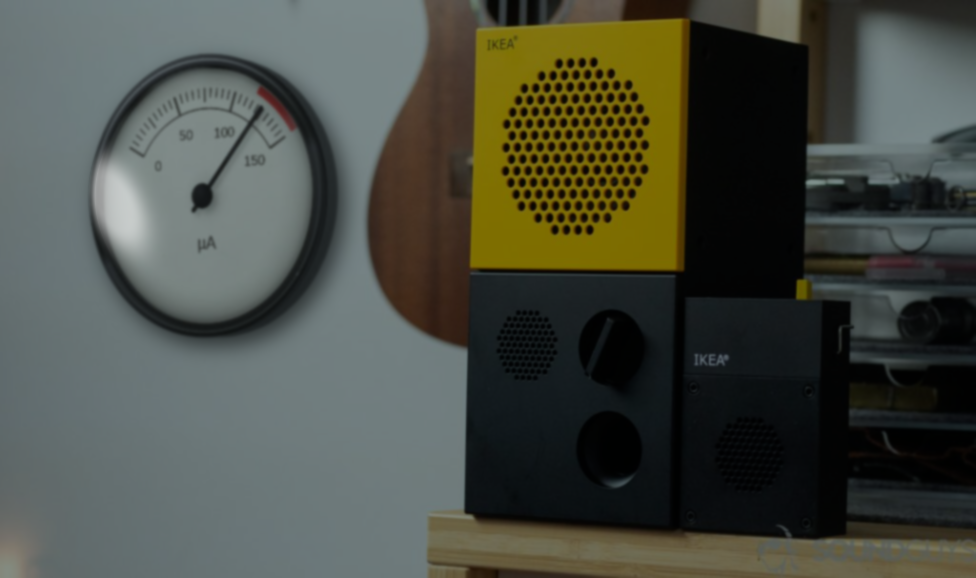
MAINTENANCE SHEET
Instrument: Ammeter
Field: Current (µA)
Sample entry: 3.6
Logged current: 125
